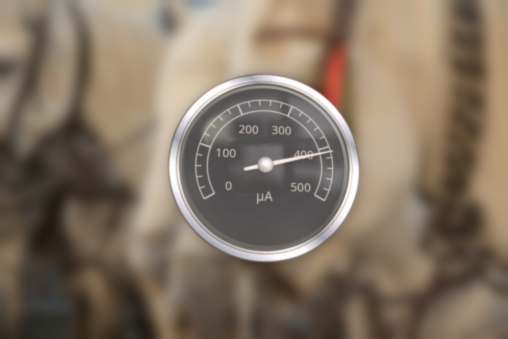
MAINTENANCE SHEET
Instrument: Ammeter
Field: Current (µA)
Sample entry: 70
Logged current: 410
